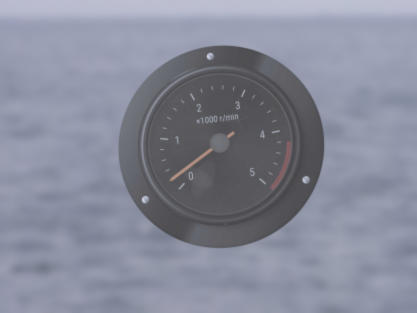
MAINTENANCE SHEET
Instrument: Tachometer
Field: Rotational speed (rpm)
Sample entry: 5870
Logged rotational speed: 200
